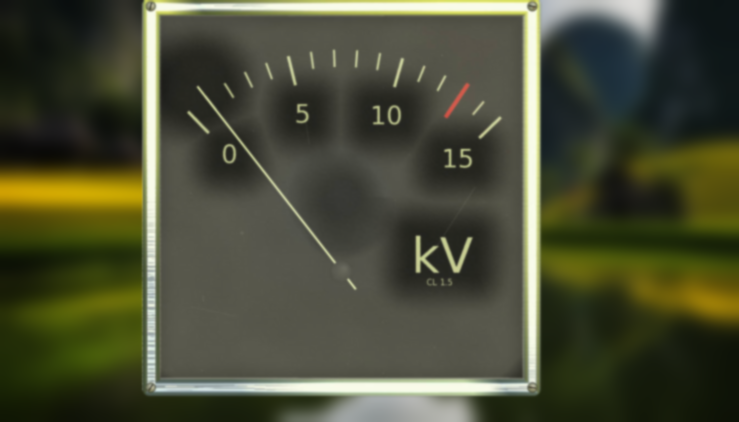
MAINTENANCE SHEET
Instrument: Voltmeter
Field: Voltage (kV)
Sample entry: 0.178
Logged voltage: 1
